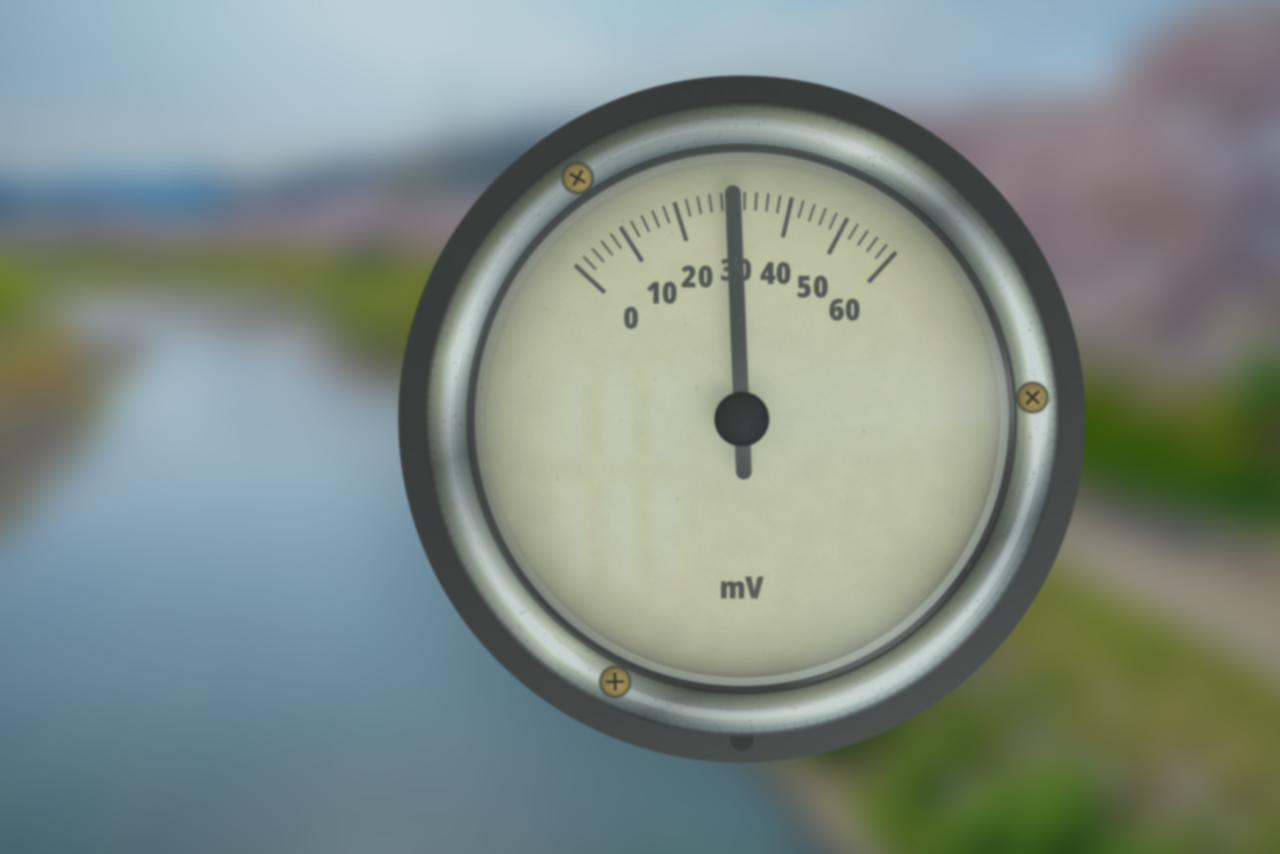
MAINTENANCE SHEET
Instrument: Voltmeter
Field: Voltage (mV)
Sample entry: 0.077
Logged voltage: 30
